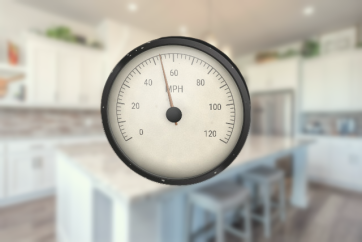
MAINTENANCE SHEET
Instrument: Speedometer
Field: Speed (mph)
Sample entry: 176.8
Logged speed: 54
